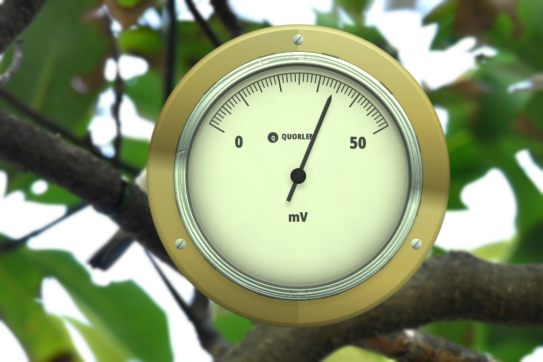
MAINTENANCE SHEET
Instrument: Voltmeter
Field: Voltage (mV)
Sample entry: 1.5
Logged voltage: 34
